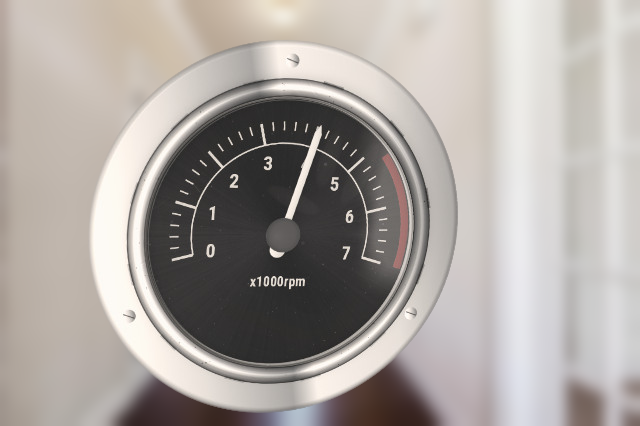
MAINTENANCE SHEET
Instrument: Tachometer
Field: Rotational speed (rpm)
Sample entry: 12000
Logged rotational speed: 4000
